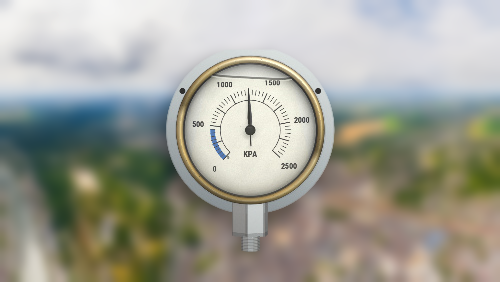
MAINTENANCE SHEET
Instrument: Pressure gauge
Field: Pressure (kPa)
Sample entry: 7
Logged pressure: 1250
